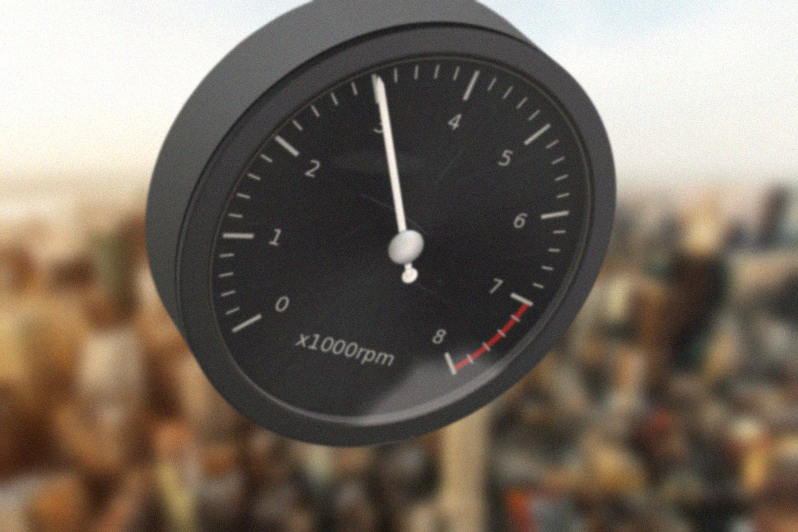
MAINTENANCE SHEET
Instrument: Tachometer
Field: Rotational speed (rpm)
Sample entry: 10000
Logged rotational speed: 3000
